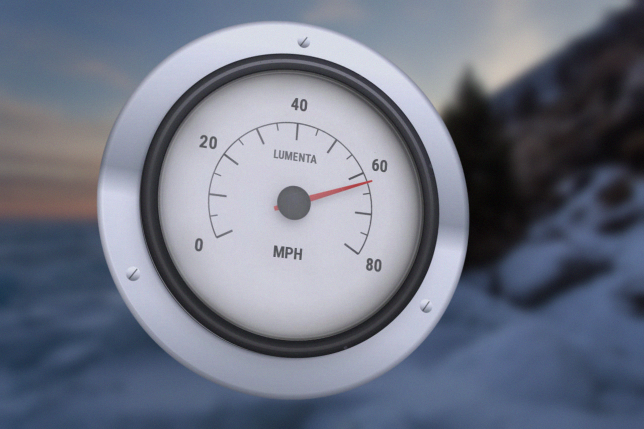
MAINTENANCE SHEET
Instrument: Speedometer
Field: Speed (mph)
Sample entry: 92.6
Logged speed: 62.5
